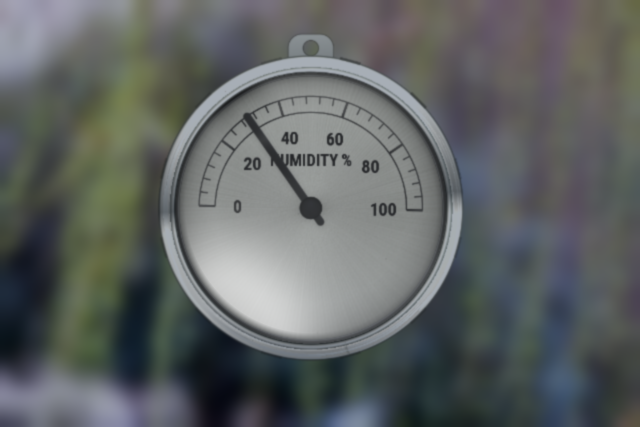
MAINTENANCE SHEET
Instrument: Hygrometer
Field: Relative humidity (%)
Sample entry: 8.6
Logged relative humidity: 30
